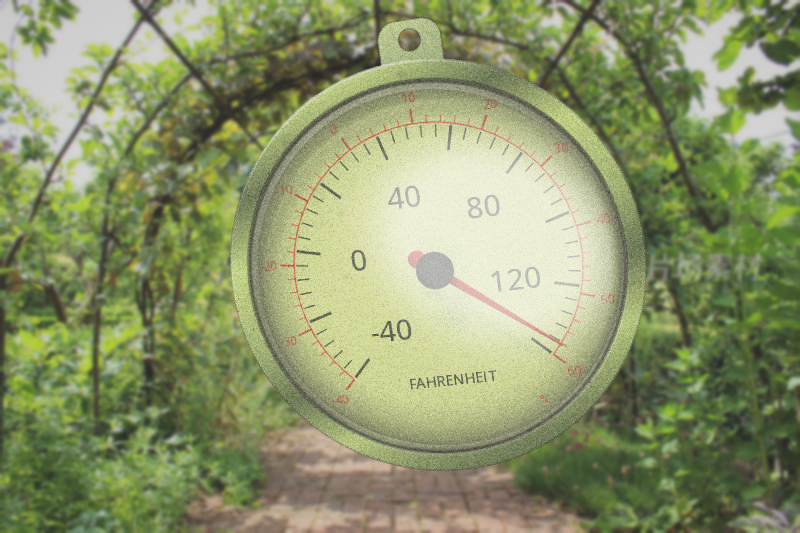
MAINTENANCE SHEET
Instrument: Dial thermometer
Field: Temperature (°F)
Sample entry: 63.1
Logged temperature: 136
